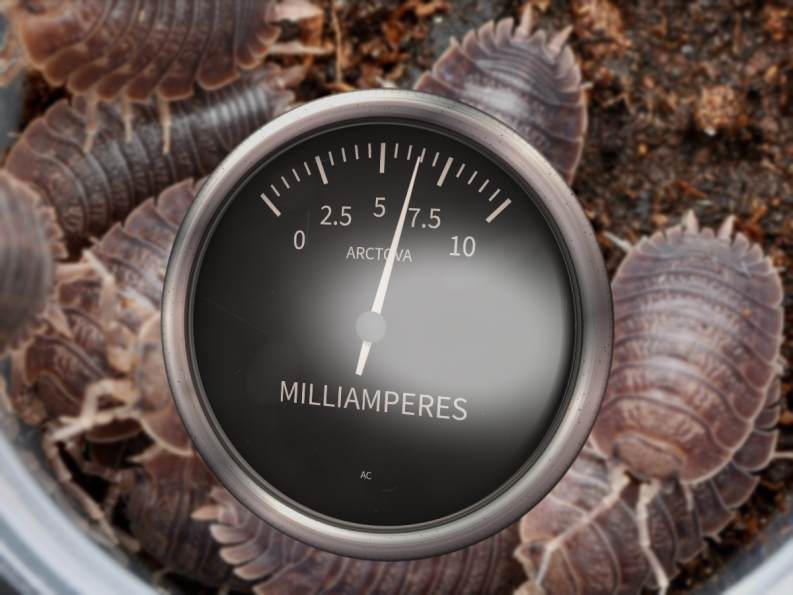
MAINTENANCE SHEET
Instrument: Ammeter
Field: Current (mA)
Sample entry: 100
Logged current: 6.5
